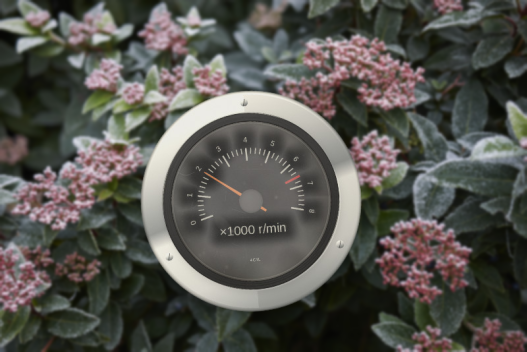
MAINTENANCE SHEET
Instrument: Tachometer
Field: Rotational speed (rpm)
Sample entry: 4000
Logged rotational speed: 2000
